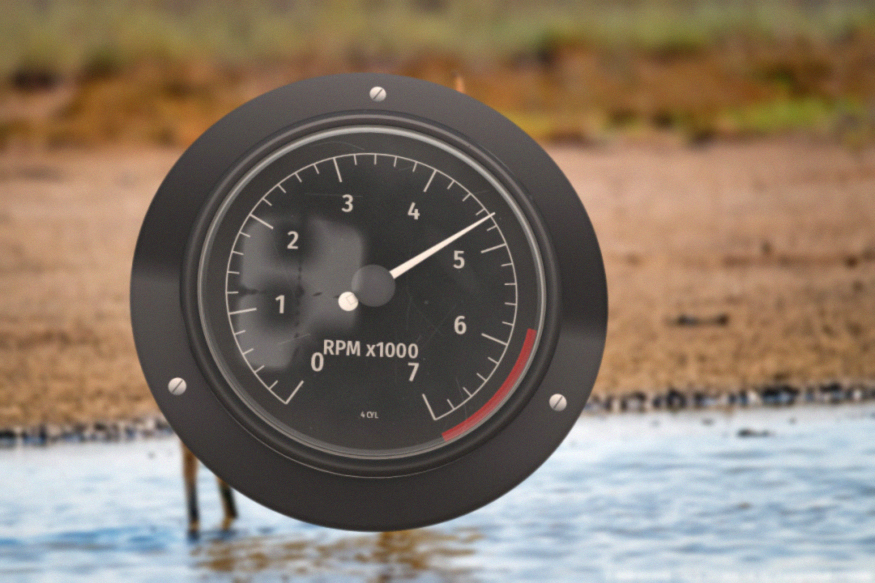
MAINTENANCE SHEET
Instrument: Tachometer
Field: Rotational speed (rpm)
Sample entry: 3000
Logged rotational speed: 4700
